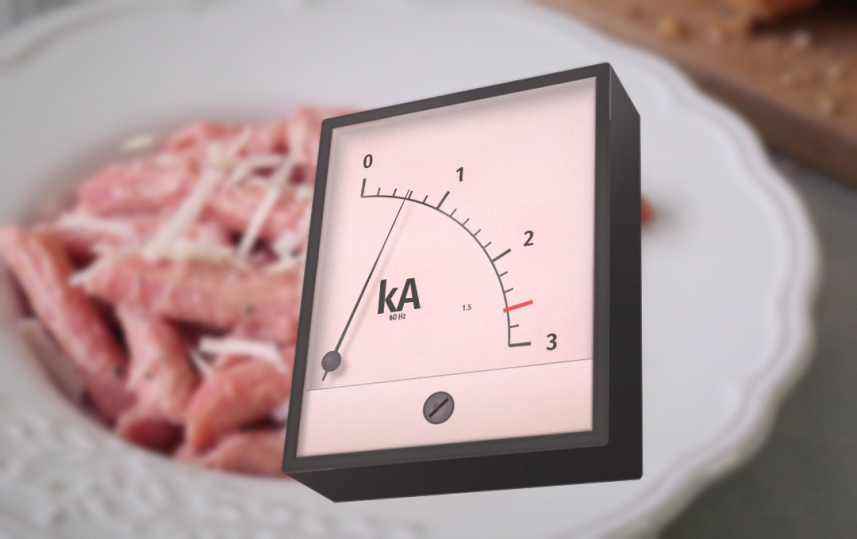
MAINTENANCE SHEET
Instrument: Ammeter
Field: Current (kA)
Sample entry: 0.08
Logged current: 0.6
